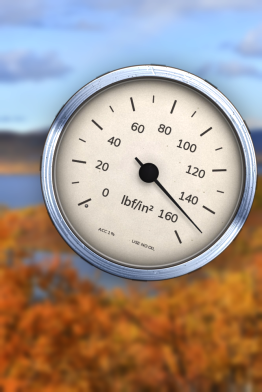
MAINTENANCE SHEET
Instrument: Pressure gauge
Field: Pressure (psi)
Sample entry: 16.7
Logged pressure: 150
